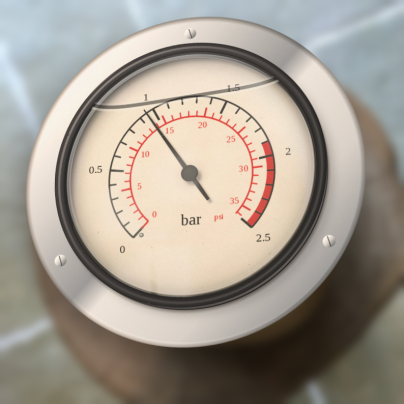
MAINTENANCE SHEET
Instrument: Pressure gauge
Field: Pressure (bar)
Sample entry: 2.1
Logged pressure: 0.95
